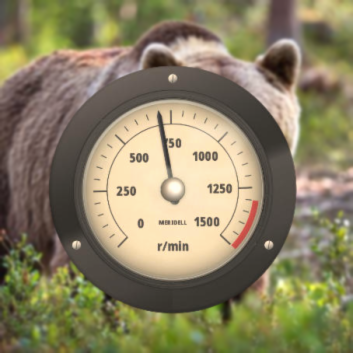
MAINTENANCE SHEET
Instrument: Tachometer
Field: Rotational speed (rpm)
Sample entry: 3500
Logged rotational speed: 700
